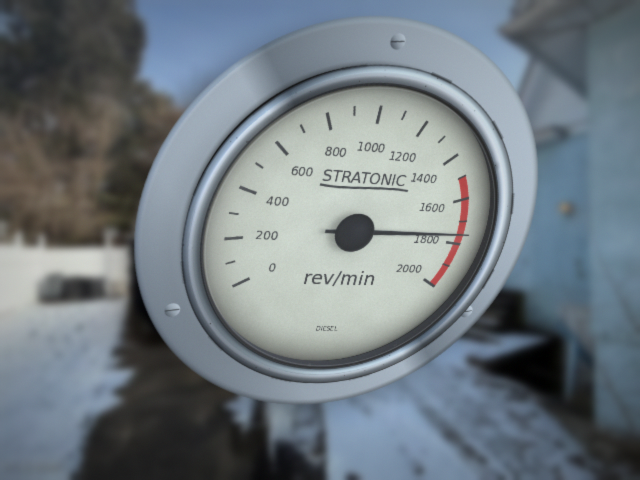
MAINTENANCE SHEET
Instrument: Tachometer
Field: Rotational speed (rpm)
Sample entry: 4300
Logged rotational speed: 1750
